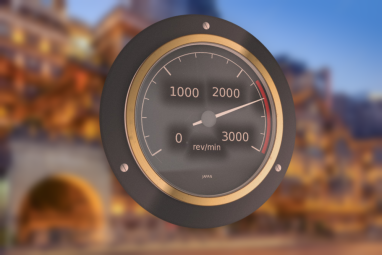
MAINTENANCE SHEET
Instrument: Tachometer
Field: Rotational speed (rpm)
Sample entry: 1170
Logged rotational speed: 2400
